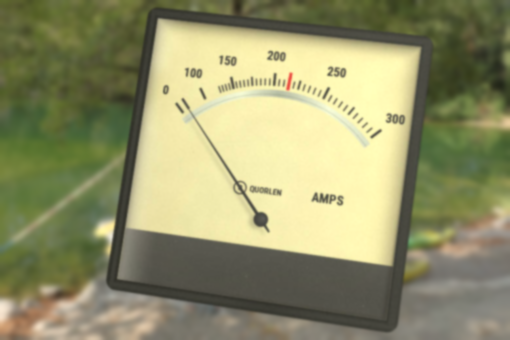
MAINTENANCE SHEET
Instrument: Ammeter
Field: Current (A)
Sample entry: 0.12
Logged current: 50
